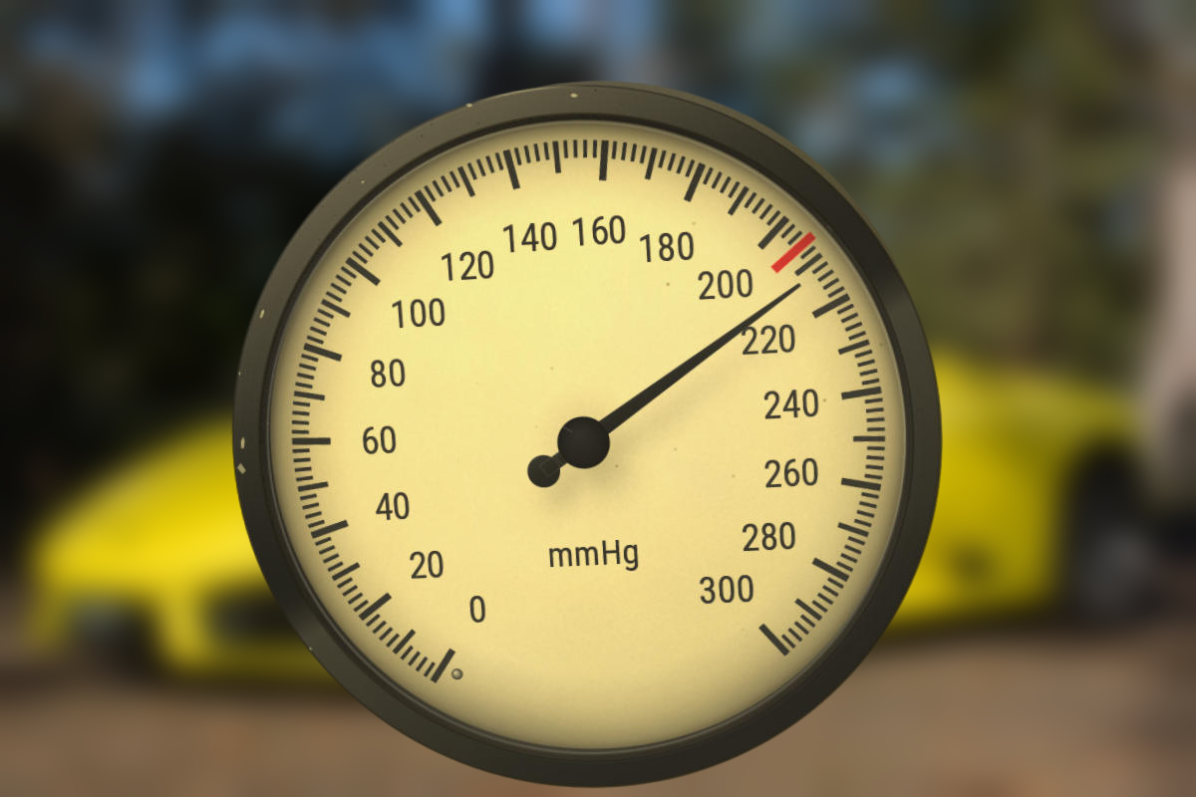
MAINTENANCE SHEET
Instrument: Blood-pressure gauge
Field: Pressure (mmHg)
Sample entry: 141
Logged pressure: 212
